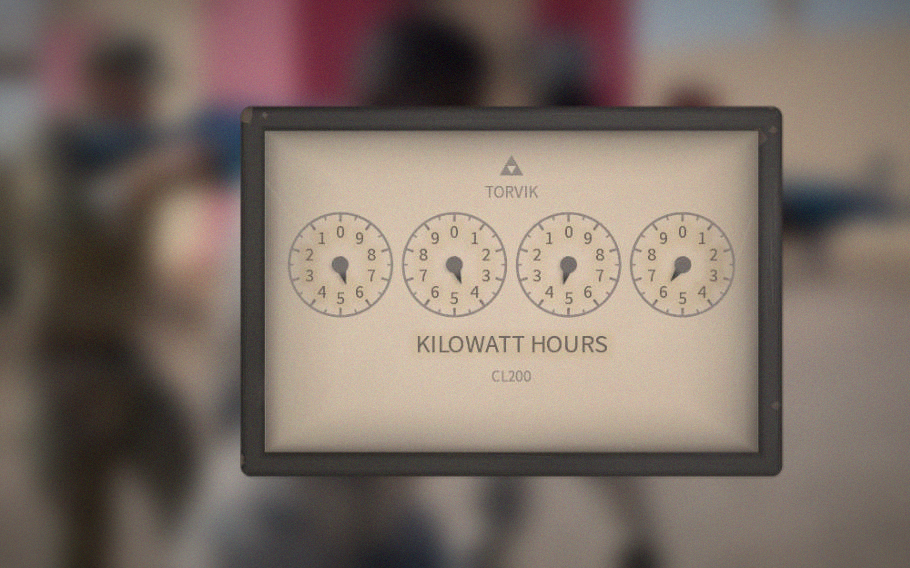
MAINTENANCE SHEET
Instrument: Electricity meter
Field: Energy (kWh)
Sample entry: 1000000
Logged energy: 5446
